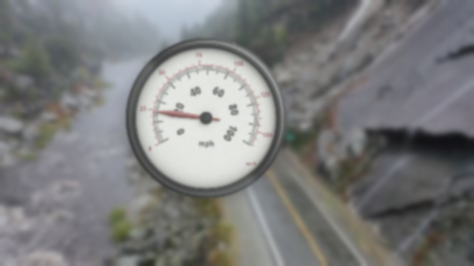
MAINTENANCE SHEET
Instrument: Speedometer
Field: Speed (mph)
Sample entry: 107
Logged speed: 15
